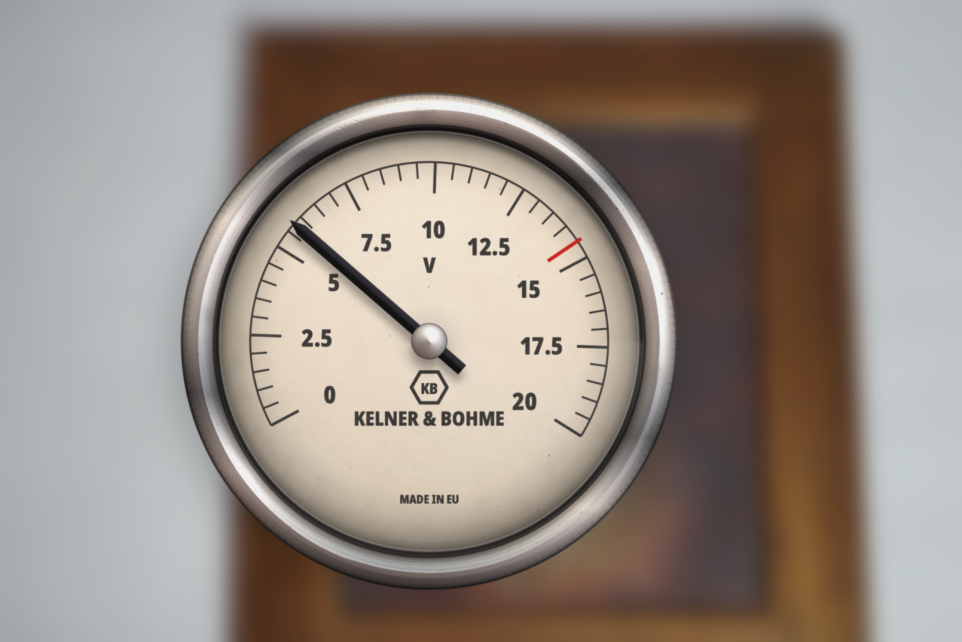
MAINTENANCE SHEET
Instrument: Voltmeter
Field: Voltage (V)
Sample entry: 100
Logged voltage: 5.75
